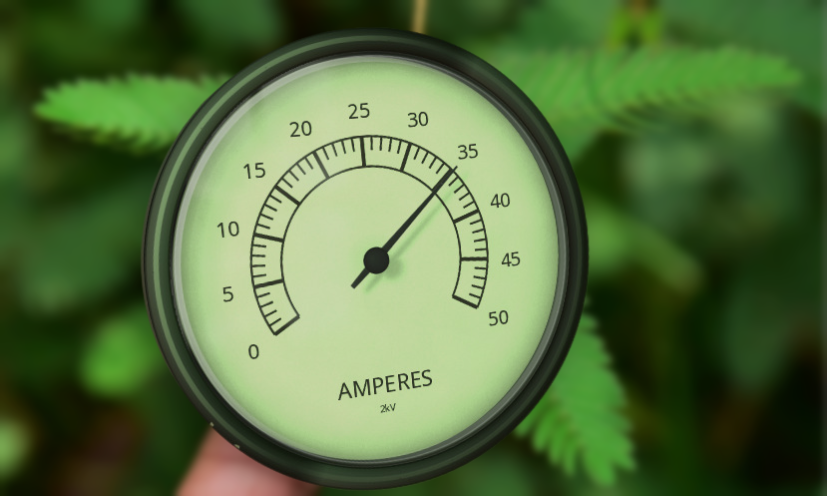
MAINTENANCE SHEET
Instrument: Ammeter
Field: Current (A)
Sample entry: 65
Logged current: 35
